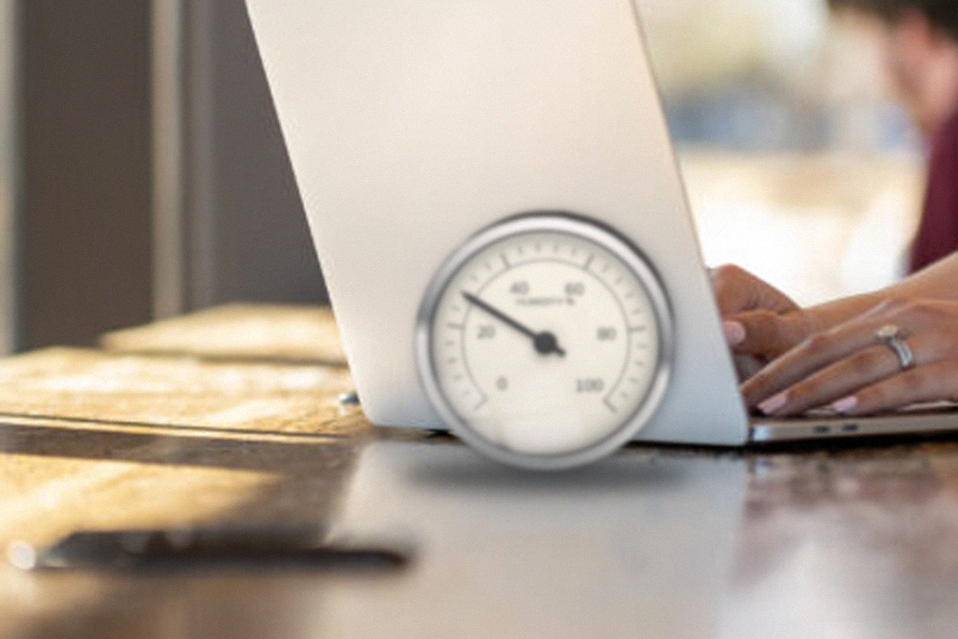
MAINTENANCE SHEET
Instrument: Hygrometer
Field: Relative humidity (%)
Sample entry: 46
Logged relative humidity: 28
